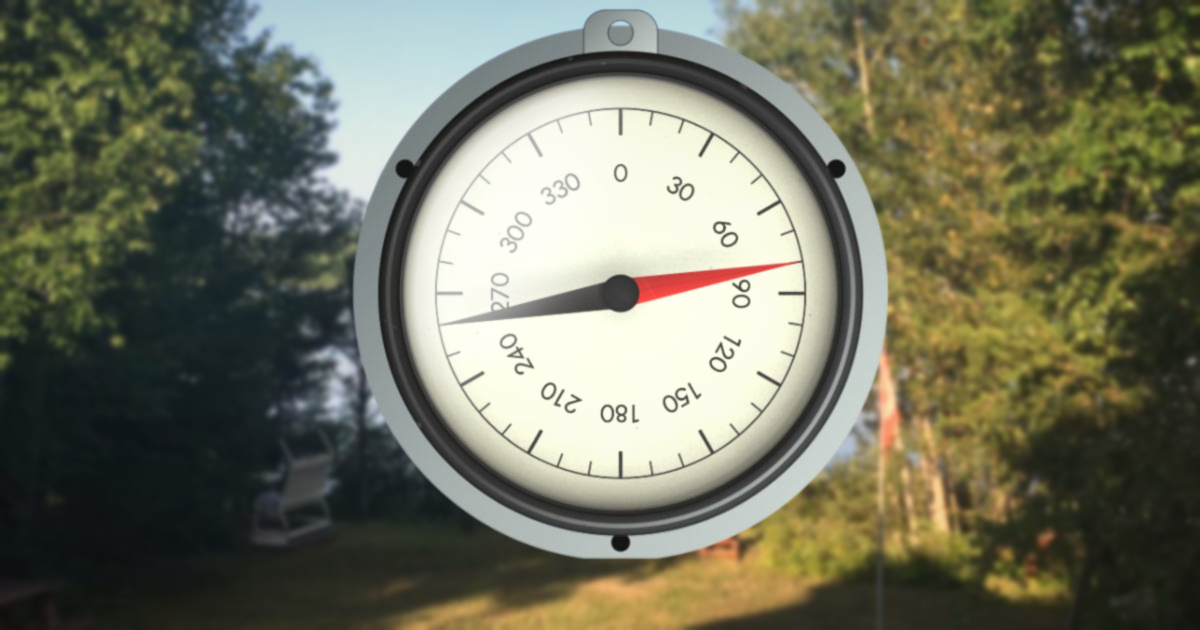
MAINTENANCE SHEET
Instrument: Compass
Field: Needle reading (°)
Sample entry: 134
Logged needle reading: 80
